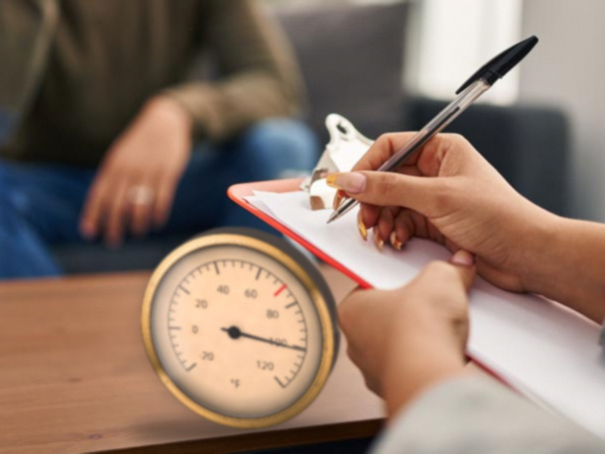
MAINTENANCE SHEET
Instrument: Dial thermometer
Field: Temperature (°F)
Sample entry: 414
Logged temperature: 100
